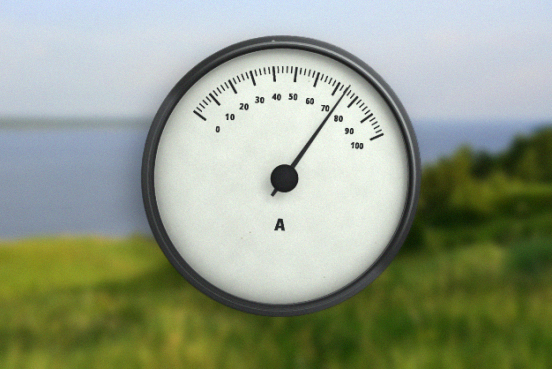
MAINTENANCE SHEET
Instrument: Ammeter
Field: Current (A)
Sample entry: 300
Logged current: 74
